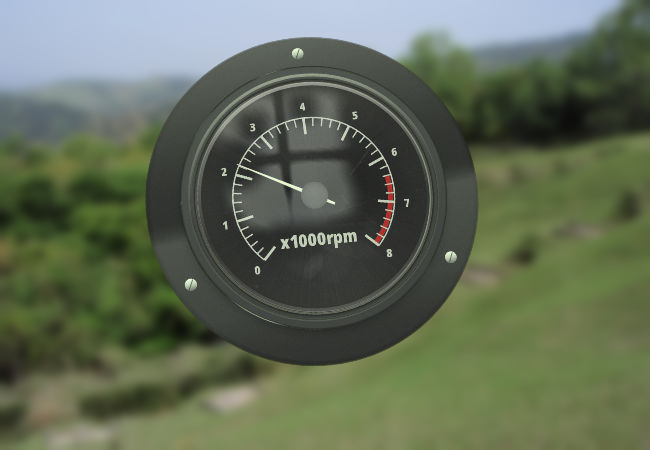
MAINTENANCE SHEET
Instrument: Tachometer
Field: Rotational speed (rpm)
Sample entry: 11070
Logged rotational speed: 2200
